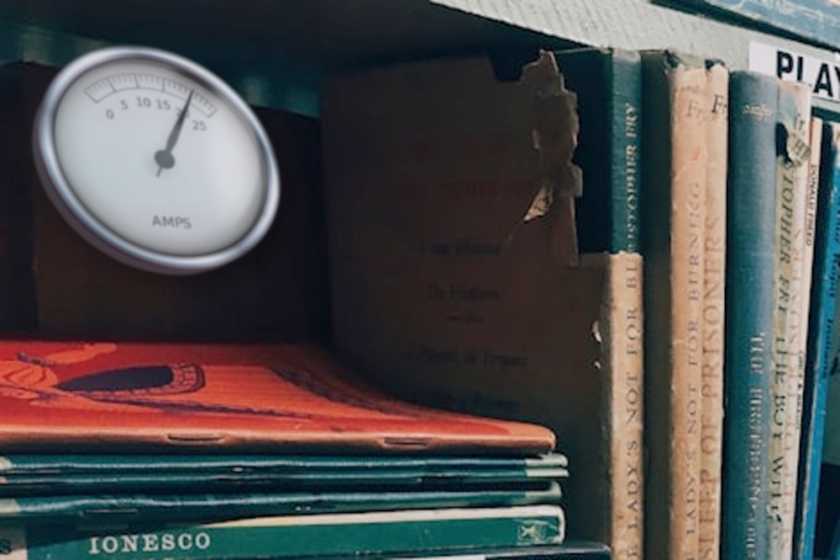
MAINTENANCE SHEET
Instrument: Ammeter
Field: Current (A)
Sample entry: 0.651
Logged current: 20
